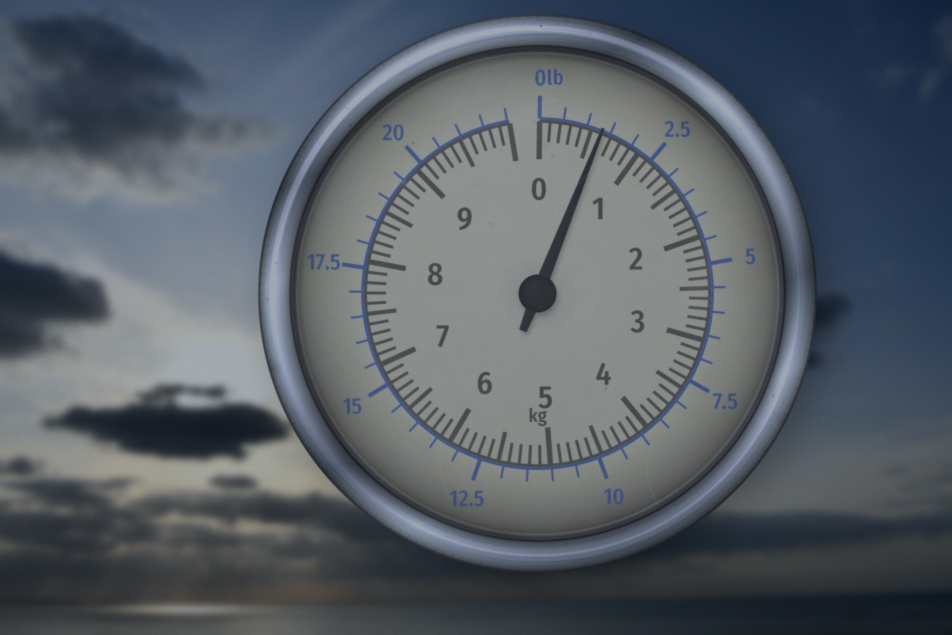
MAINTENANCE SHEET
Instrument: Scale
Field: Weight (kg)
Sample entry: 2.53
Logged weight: 0.6
